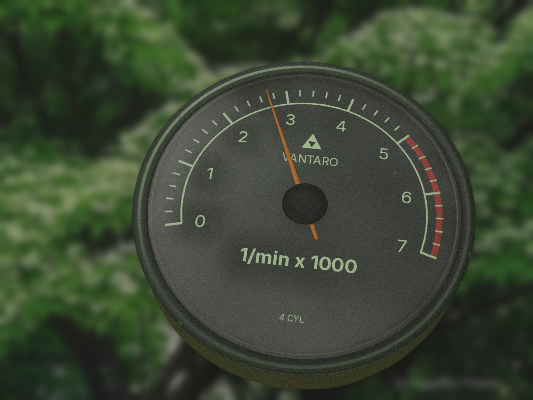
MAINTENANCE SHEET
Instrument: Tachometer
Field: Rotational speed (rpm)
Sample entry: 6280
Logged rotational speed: 2700
